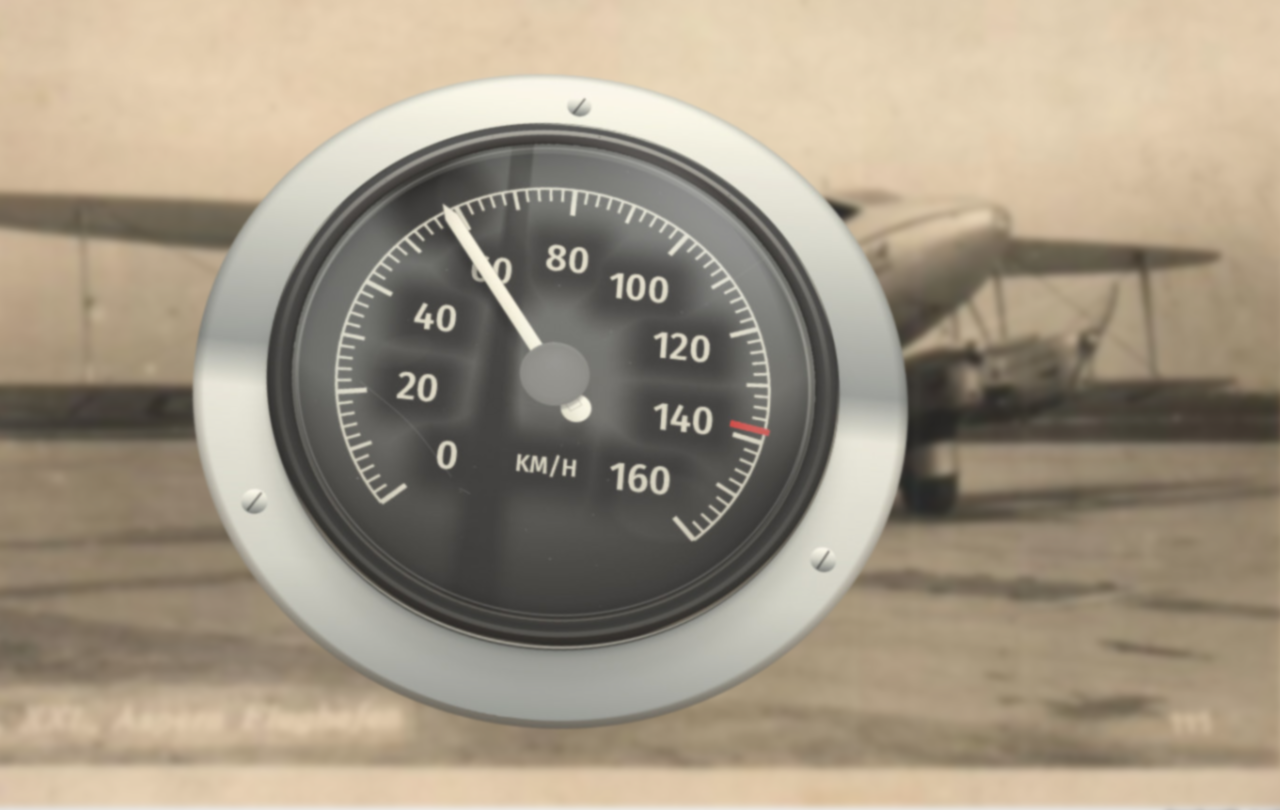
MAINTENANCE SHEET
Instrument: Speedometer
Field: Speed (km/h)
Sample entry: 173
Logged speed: 58
